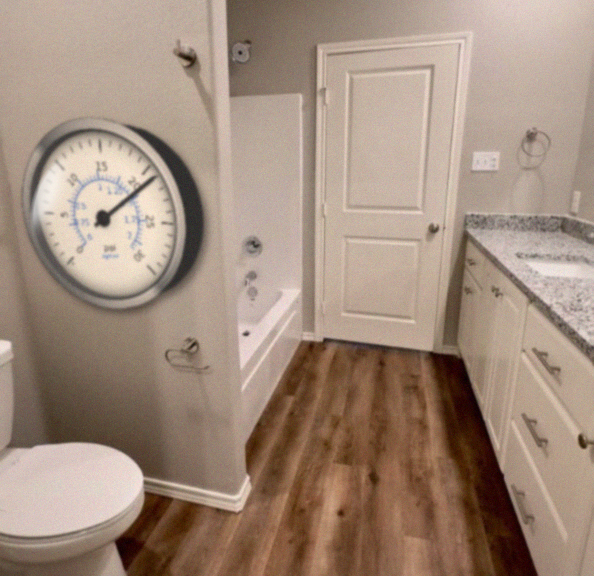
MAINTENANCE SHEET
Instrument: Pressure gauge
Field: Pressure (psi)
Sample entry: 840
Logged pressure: 21
